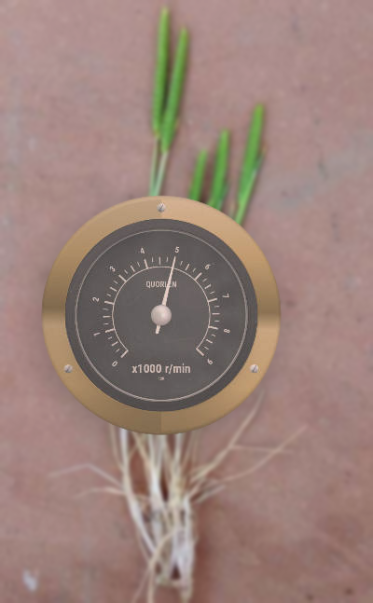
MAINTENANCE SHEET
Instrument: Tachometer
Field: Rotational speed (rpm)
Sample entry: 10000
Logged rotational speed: 5000
